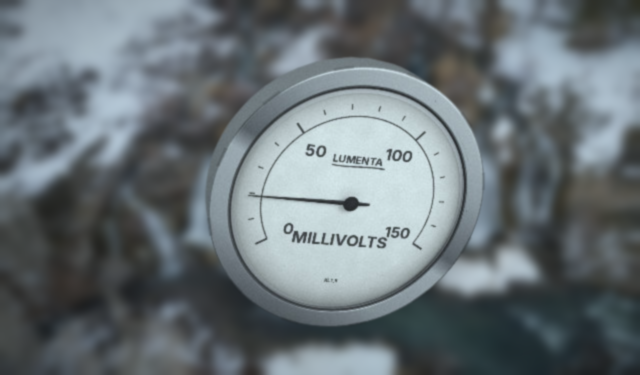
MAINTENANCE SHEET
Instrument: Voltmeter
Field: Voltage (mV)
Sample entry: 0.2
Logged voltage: 20
